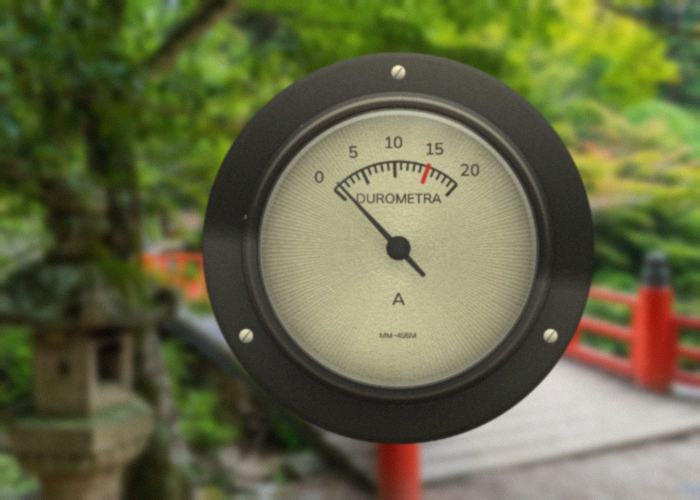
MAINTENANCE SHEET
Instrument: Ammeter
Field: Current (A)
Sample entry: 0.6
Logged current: 1
